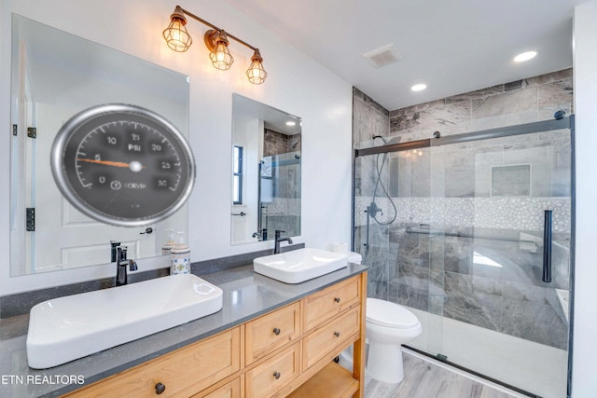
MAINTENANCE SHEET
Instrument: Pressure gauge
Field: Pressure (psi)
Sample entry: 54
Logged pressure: 4
